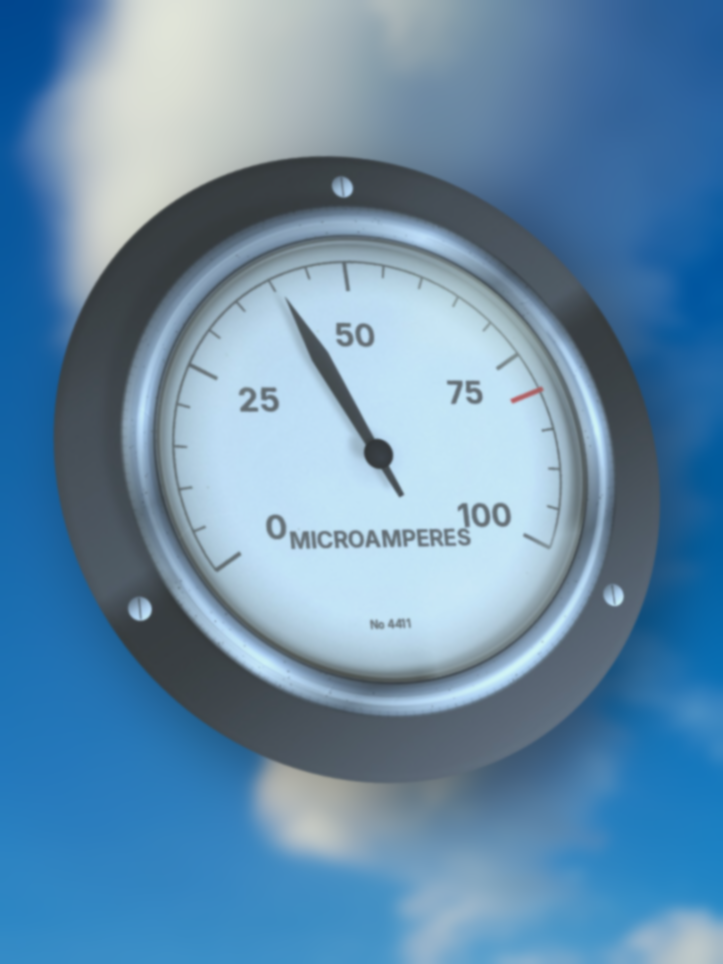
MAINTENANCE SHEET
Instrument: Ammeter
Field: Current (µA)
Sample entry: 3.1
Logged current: 40
